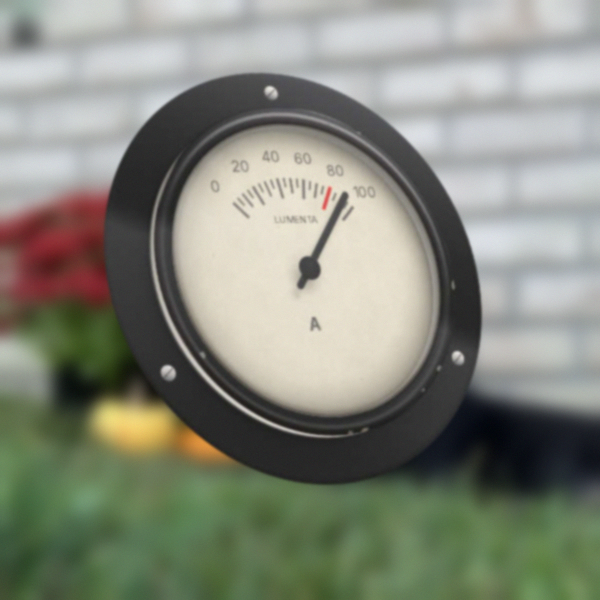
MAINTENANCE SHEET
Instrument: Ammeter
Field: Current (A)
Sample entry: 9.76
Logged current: 90
